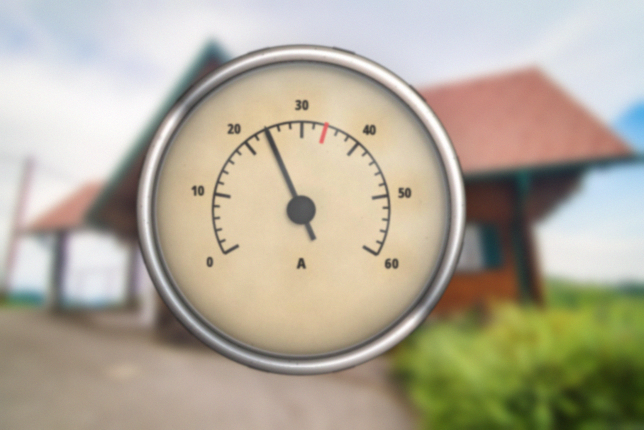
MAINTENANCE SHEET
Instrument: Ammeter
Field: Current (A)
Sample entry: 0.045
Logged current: 24
